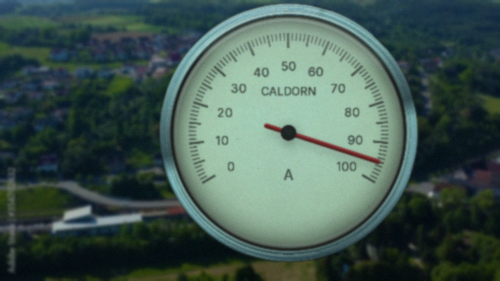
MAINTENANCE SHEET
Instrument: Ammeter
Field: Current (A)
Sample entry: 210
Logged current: 95
